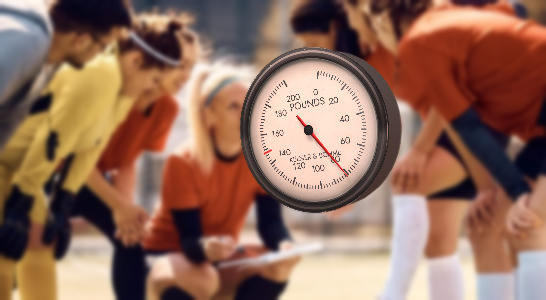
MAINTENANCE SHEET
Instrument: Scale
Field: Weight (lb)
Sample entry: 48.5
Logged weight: 80
